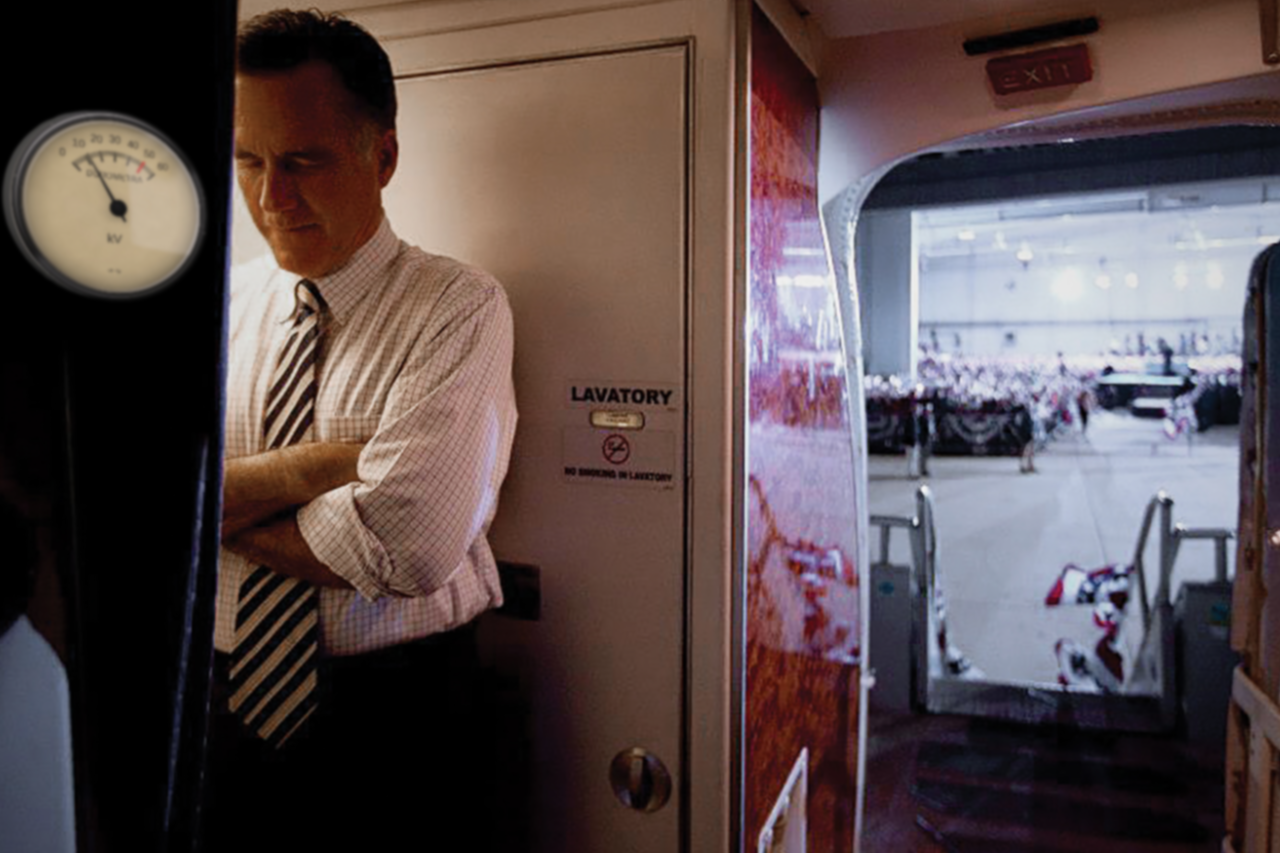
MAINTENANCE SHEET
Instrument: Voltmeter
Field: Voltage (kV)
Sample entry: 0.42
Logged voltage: 10
